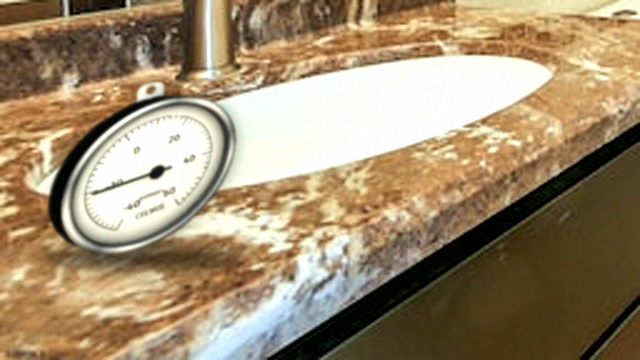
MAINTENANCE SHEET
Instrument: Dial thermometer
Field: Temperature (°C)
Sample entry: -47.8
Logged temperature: -20
